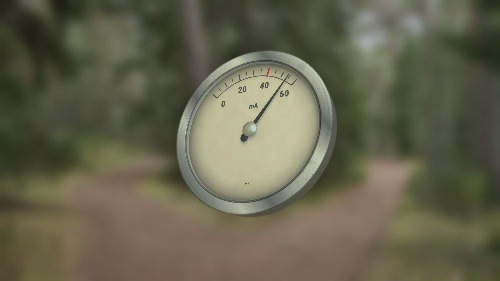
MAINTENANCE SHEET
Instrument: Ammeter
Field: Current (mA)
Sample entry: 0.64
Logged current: 55
